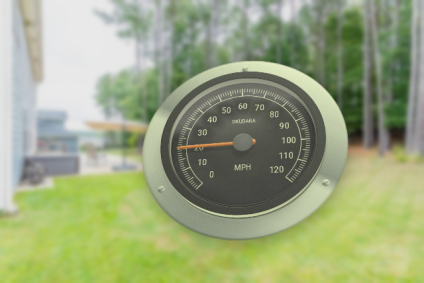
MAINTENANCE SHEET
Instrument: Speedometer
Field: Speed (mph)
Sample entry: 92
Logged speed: 20
